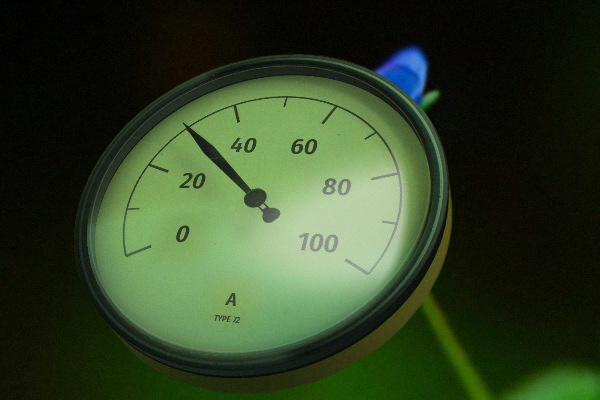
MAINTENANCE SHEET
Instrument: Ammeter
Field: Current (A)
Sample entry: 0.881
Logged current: 30
